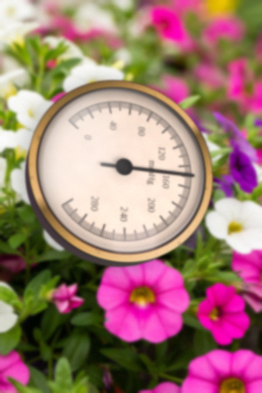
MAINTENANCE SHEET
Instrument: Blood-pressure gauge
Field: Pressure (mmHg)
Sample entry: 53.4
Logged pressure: 150
